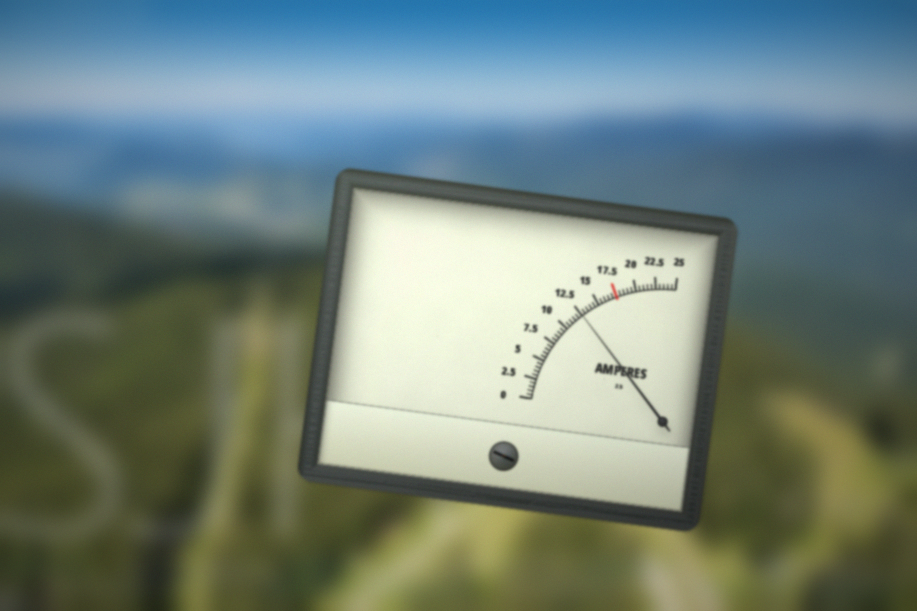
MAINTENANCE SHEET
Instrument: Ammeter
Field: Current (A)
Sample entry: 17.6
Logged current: 12.5
